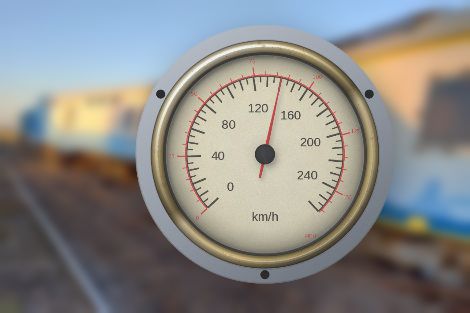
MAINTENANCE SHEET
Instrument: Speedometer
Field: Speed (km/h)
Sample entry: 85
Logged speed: 140
